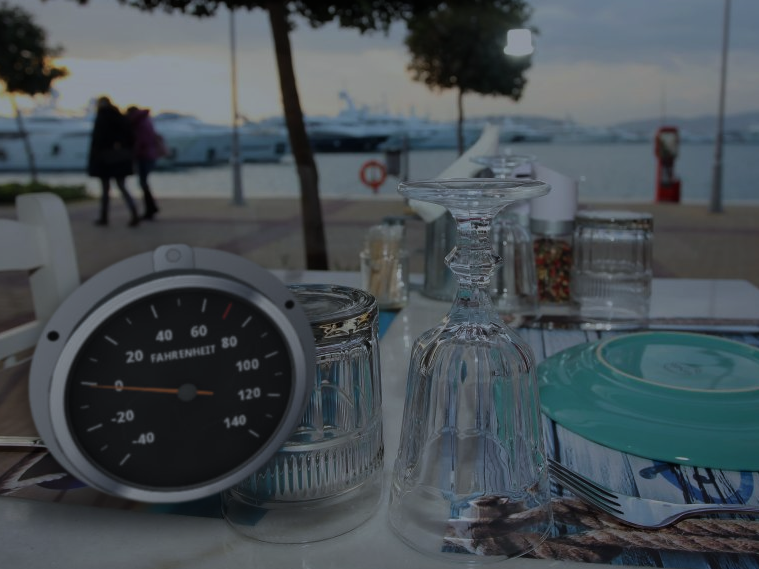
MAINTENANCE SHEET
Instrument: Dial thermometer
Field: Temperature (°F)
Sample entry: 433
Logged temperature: 0
